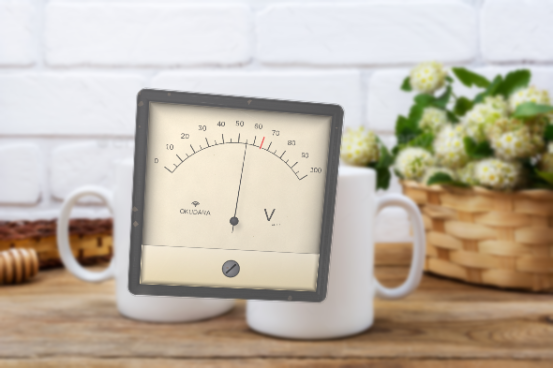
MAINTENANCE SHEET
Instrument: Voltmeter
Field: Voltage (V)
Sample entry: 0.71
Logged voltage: 55
